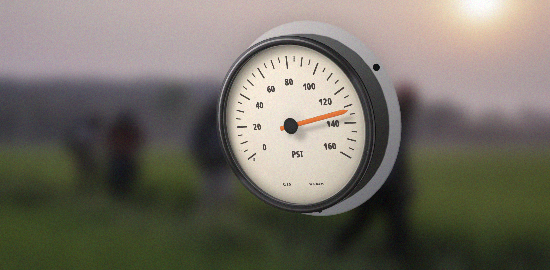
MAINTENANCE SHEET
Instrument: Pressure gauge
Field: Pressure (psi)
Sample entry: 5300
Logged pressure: 132.5
